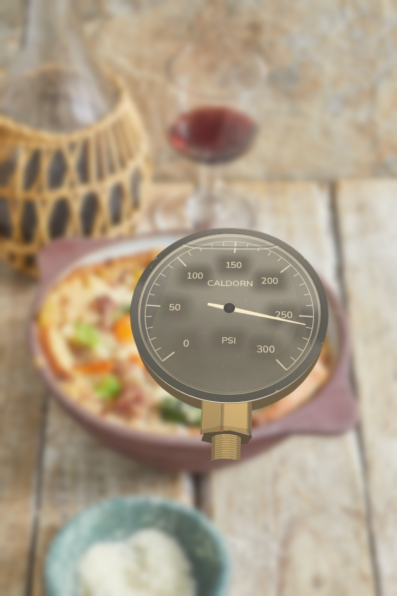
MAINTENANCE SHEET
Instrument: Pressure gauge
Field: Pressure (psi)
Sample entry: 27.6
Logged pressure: 260
